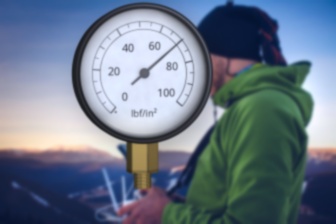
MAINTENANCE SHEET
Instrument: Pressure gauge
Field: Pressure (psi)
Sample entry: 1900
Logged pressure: 70
